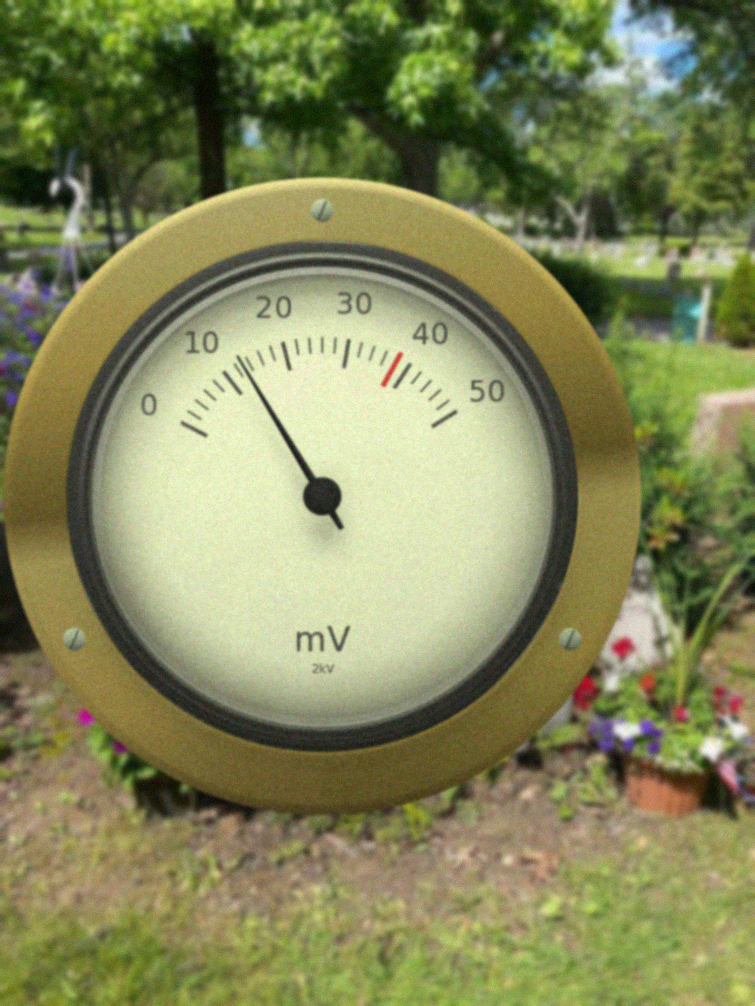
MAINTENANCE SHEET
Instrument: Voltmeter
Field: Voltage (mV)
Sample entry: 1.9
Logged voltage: 13
